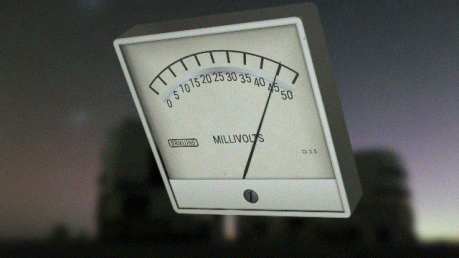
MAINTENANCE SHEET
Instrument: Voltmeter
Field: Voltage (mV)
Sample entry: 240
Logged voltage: 45
